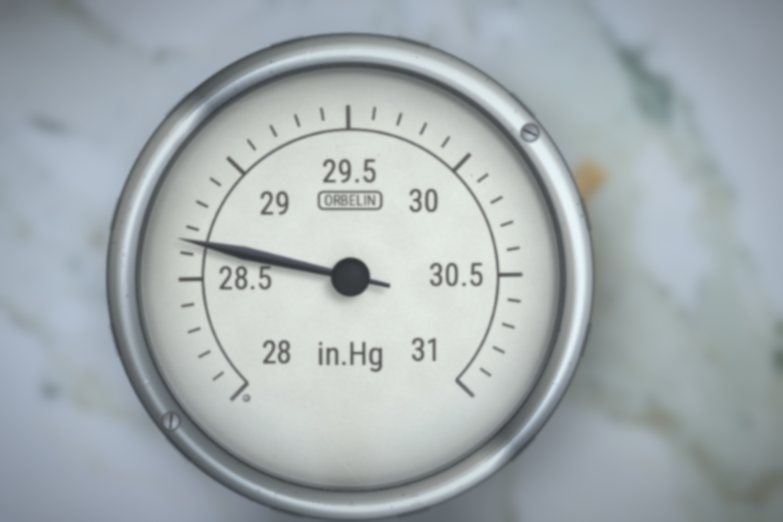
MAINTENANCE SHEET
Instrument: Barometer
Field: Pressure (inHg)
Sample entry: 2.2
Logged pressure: 28.65
